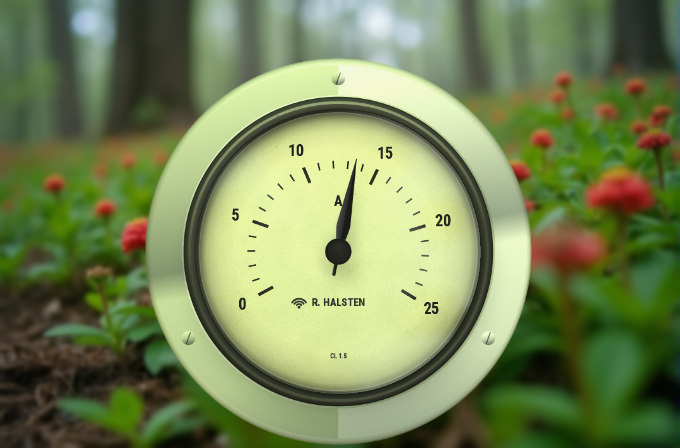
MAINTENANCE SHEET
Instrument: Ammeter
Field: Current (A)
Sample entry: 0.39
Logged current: 13.5
